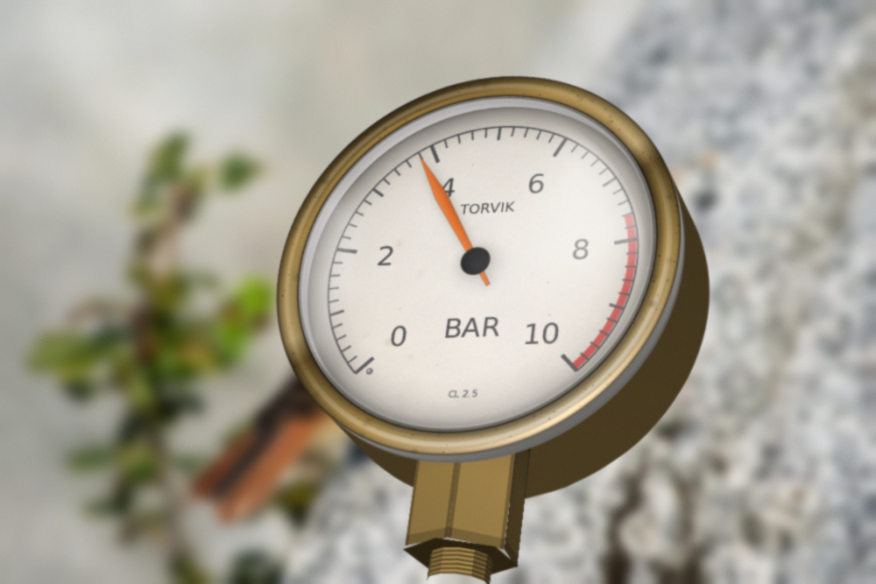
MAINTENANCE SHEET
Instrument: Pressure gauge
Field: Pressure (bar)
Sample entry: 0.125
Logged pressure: 3.8
